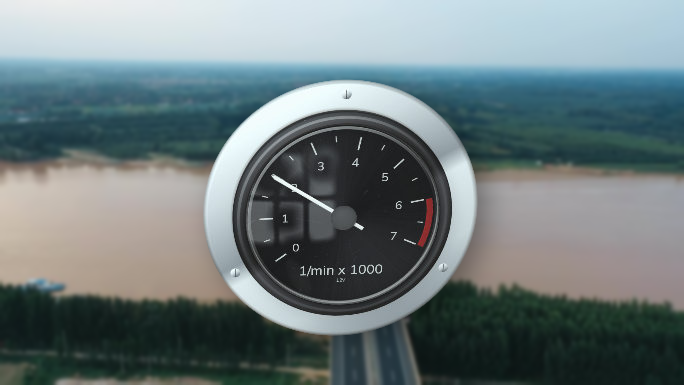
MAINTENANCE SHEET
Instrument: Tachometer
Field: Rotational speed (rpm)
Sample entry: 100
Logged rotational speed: 2000
